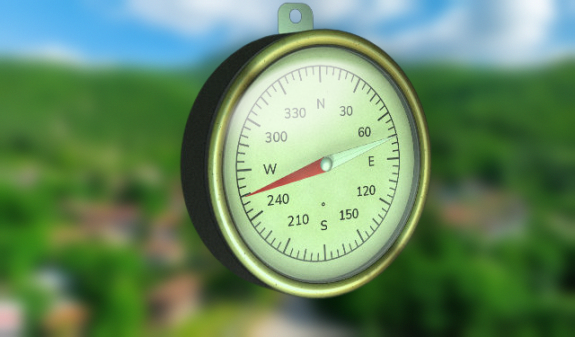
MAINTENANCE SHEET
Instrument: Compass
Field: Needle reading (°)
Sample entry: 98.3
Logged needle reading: 255
